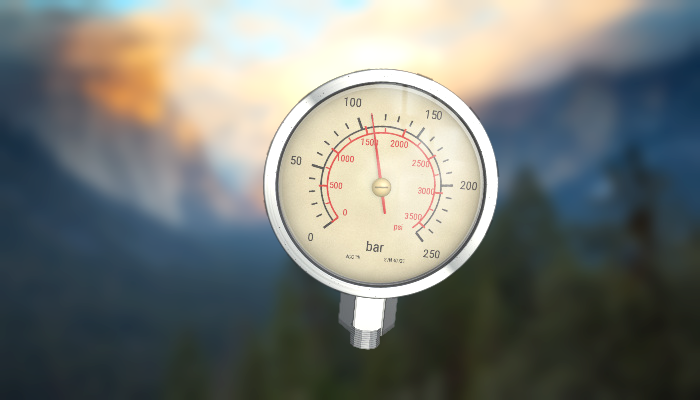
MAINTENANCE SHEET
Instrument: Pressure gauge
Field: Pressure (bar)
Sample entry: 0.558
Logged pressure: 110
